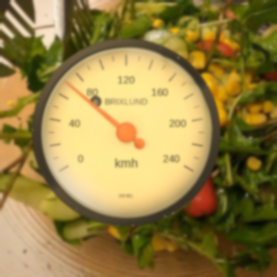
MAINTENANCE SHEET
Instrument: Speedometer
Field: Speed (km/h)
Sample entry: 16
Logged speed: 70
